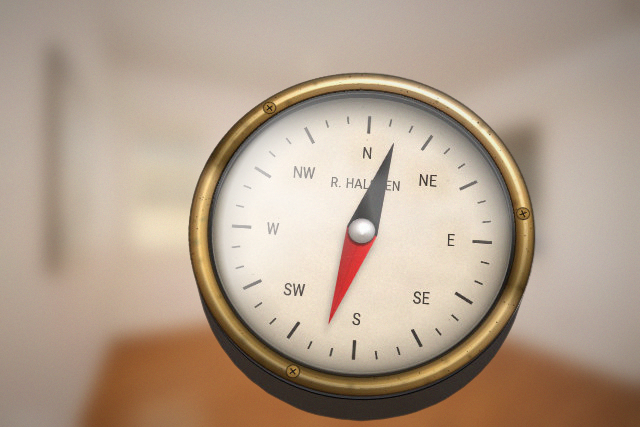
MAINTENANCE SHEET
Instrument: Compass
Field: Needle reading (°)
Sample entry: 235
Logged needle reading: 195
